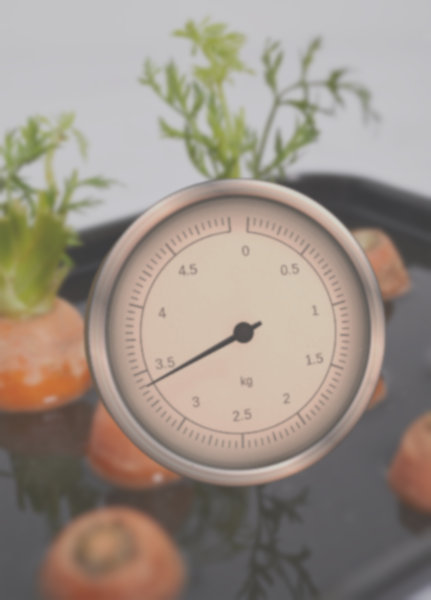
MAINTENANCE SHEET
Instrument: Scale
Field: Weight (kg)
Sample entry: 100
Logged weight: 3.4
